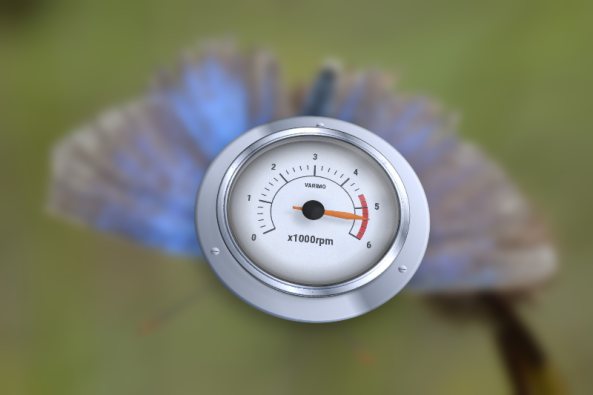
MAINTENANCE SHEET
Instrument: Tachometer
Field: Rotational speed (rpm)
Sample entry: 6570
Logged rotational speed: 5400
